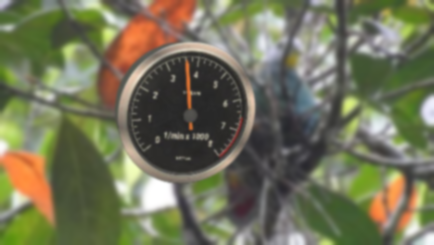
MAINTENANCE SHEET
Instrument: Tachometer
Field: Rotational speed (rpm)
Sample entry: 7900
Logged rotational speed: 3600
